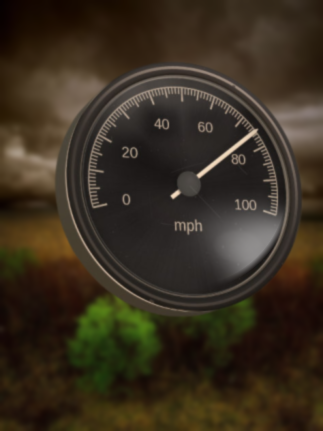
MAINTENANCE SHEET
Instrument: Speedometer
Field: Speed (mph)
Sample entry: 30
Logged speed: 75
